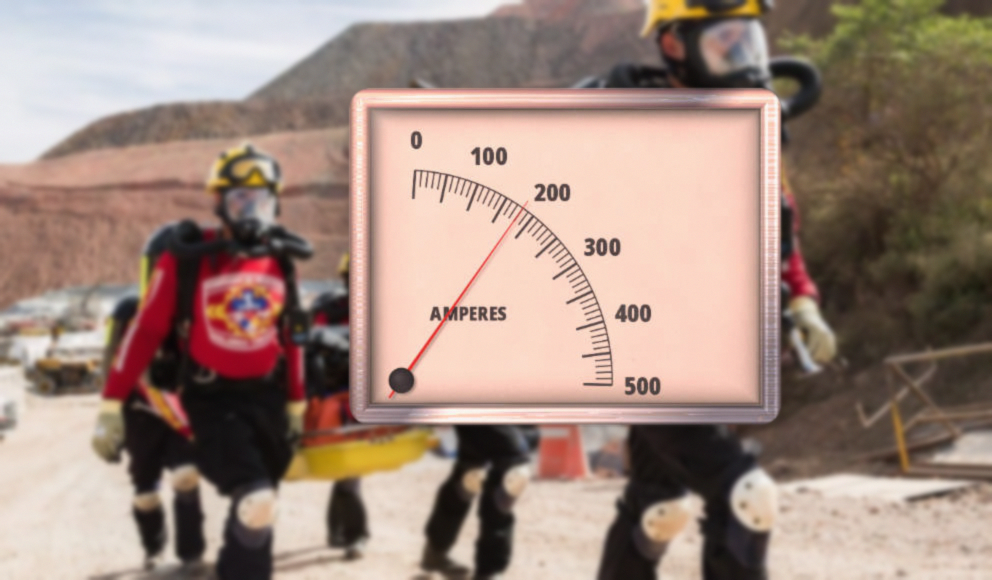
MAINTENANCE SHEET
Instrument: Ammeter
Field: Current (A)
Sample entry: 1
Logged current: 180
